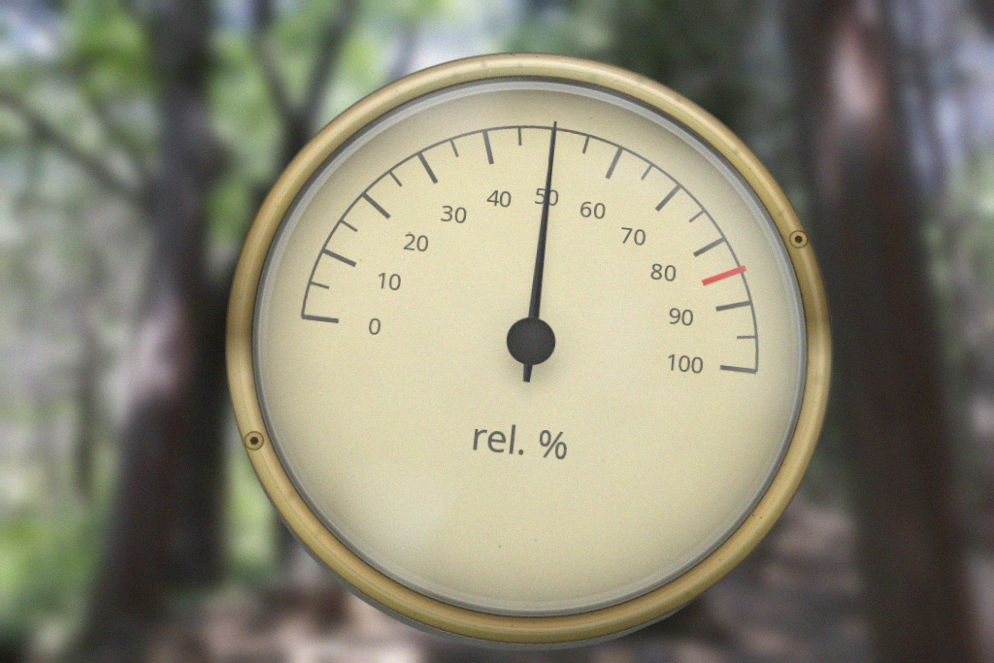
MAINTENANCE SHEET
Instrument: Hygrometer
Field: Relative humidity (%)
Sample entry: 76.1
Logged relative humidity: 50
